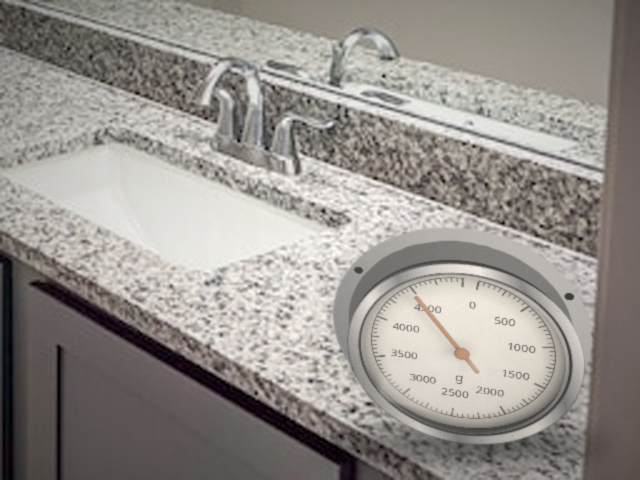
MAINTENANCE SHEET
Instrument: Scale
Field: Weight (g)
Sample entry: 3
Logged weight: 4500
